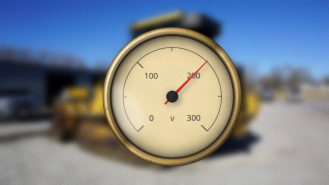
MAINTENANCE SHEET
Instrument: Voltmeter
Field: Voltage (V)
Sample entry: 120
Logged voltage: 200
